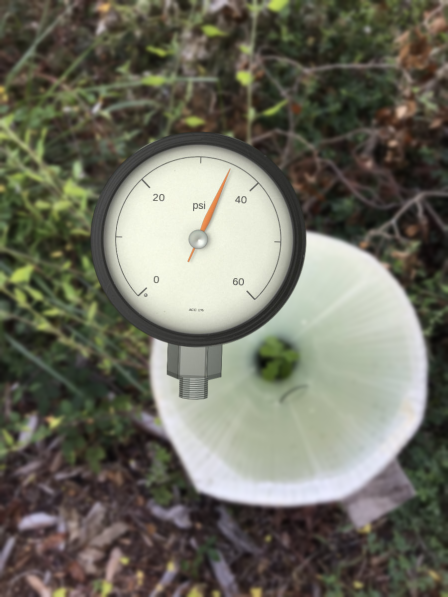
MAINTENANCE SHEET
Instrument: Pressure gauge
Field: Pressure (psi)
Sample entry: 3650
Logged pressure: 35
